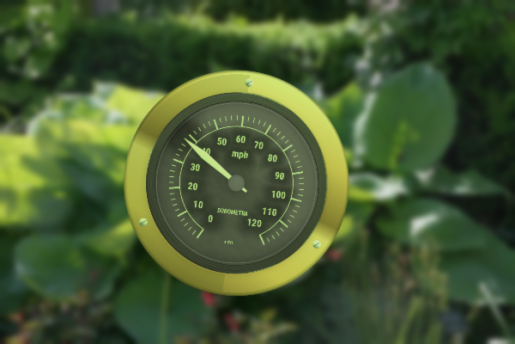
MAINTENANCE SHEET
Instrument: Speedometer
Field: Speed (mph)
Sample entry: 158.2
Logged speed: 38
